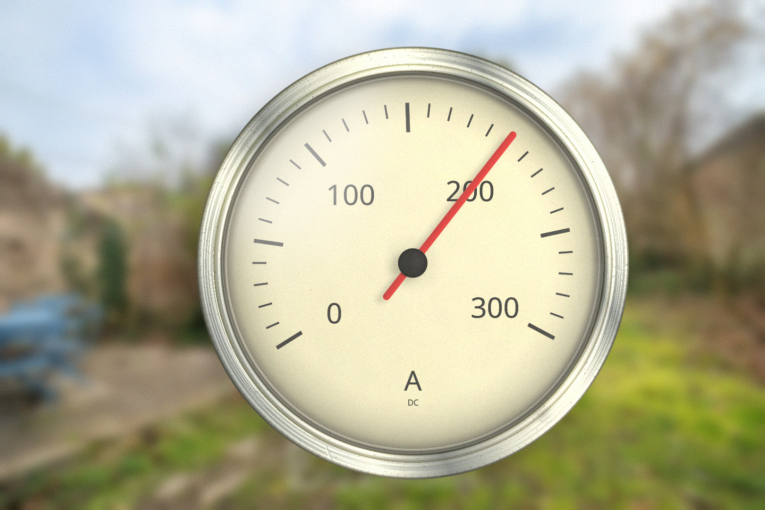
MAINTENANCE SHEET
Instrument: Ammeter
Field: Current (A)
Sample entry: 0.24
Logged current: 200
